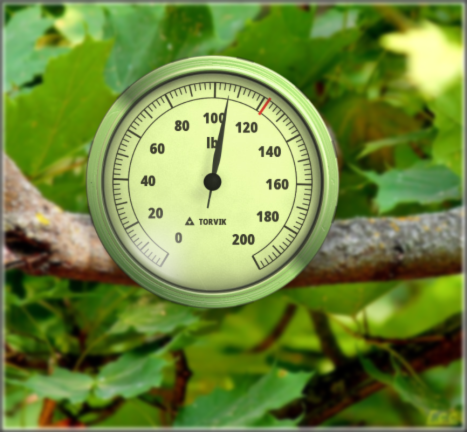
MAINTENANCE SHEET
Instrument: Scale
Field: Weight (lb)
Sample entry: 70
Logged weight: 106
